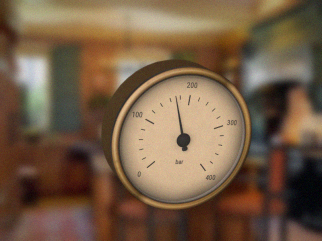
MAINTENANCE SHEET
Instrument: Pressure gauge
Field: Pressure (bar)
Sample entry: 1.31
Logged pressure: 170
